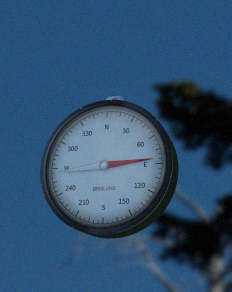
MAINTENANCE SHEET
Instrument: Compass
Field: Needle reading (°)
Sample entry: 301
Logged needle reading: 85
